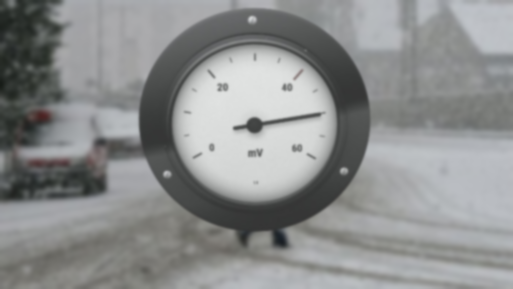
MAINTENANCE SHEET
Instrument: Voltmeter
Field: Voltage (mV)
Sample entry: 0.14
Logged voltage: 50
